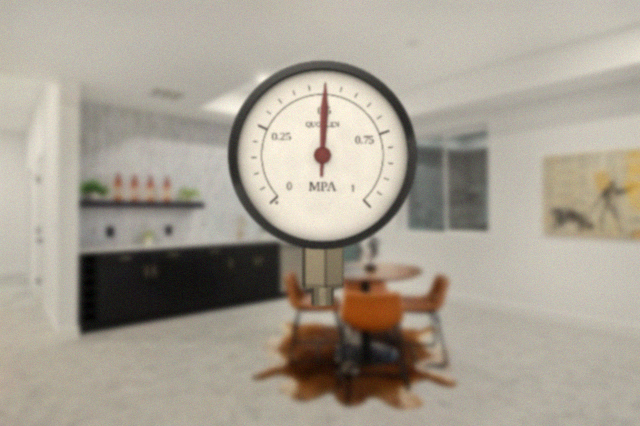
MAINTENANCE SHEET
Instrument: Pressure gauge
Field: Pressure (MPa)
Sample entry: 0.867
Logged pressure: 0.5
